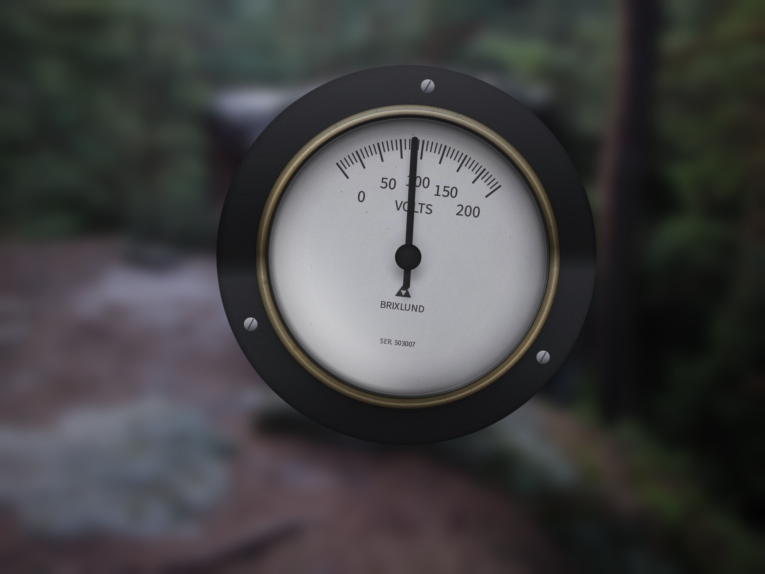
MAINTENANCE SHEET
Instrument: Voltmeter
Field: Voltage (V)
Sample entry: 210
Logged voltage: 90
